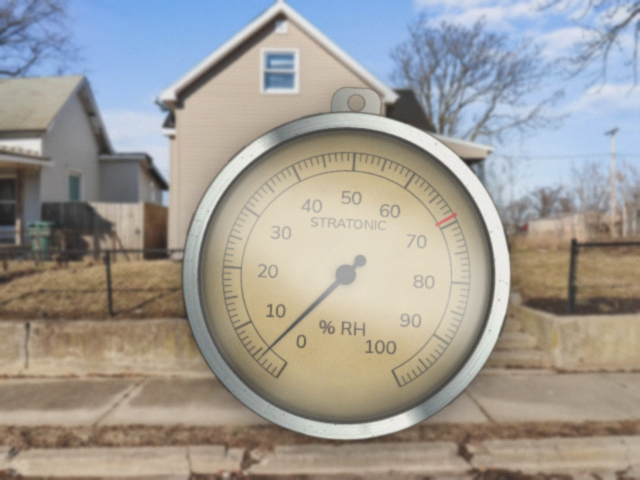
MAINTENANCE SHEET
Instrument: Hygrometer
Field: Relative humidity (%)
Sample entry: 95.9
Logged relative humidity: 4
